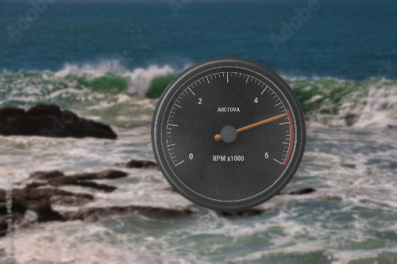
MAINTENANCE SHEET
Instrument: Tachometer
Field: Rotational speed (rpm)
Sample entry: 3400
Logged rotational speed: 4800
